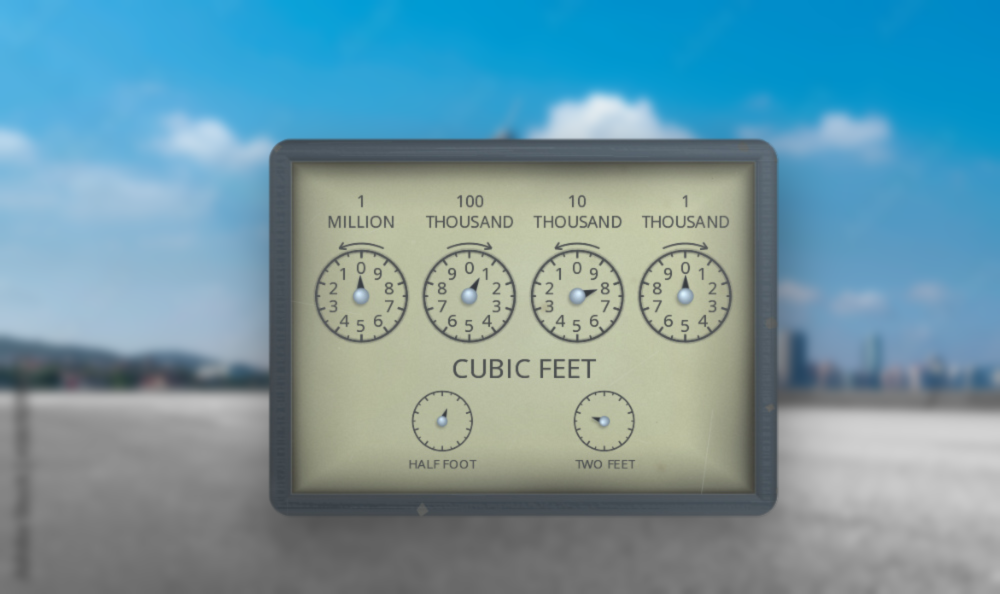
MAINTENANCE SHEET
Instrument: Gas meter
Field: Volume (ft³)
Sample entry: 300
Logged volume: 8000
